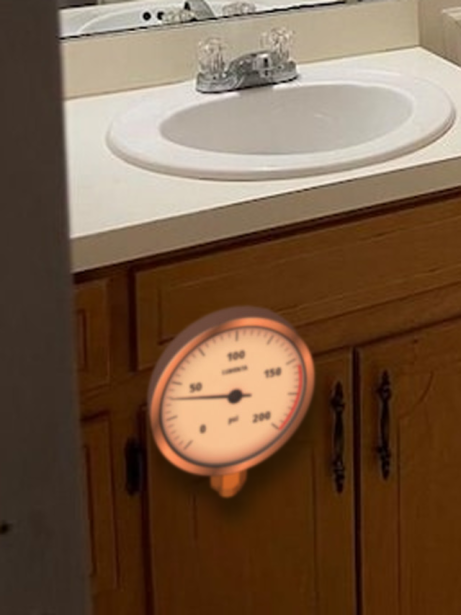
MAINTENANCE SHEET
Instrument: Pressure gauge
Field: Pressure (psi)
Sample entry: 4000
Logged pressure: 40
